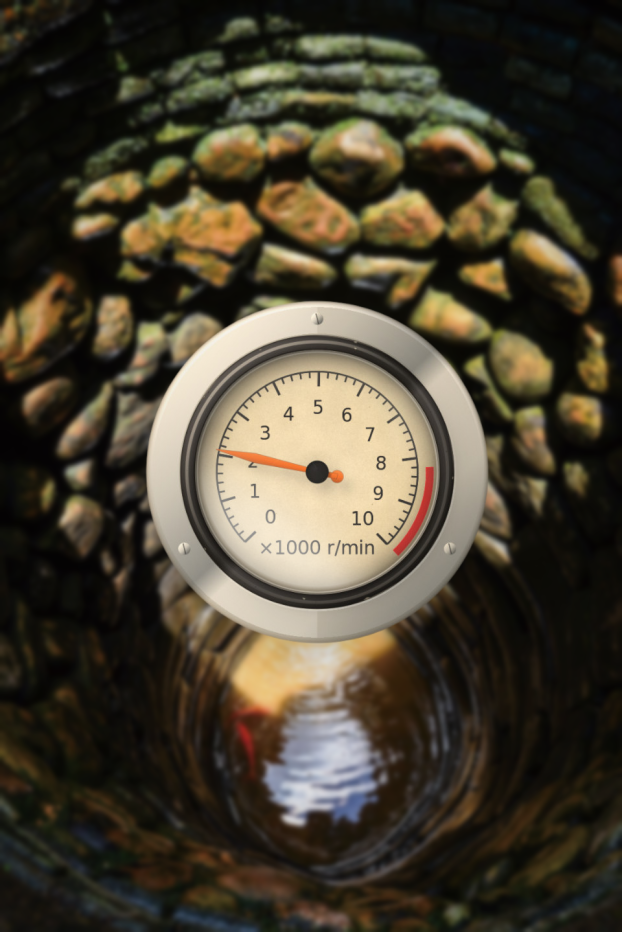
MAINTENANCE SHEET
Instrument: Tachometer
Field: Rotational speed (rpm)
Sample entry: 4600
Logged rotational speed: 2100
